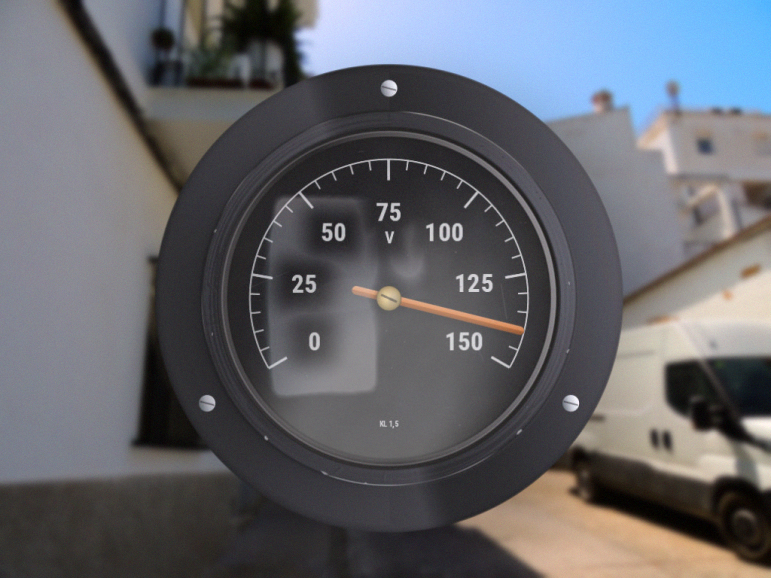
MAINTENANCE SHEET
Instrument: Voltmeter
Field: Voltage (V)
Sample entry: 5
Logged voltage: 140
